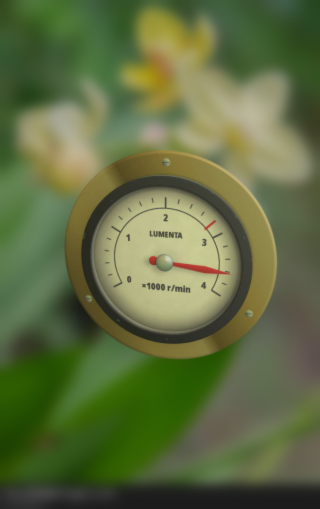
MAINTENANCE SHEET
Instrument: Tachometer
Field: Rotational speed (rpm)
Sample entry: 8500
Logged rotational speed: 3600
